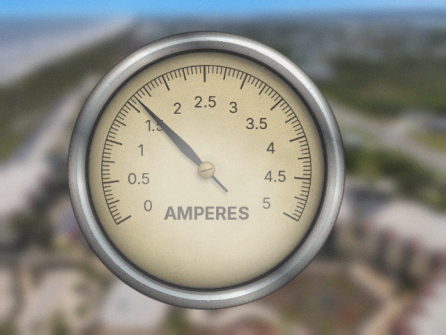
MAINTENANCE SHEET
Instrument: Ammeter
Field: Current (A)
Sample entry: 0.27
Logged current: 1.6
